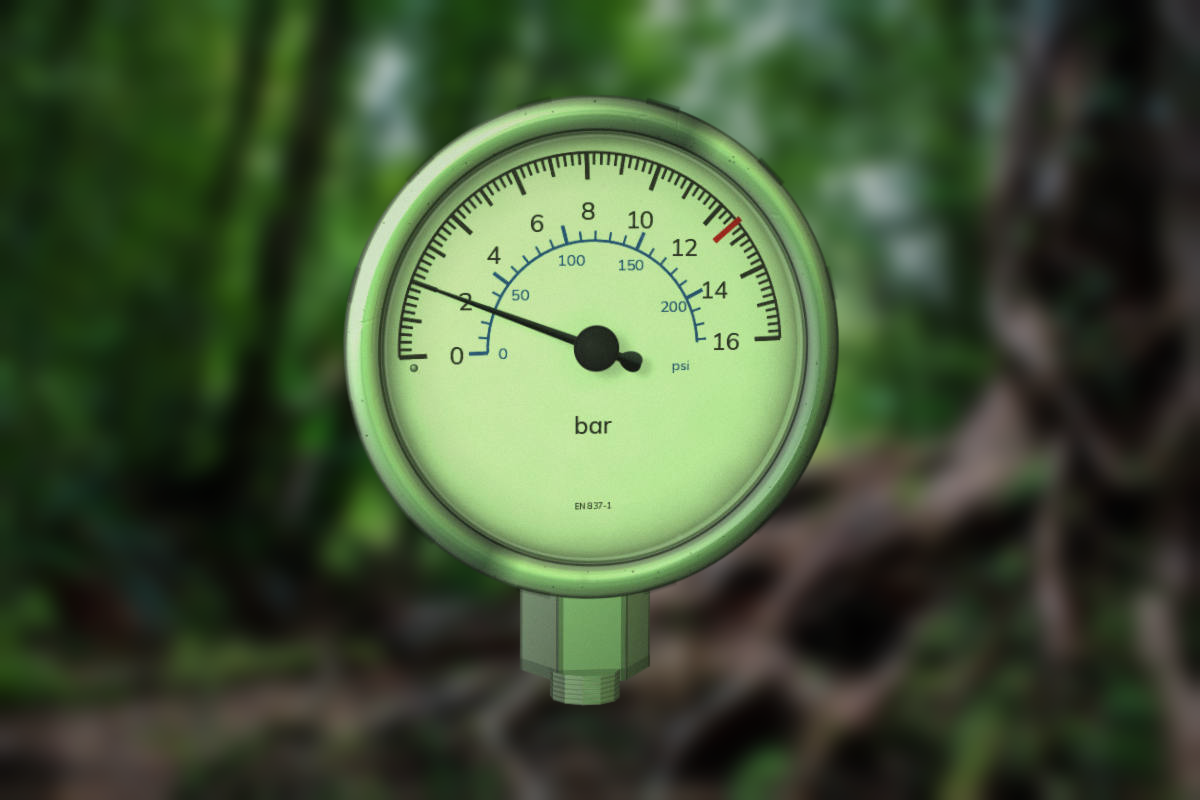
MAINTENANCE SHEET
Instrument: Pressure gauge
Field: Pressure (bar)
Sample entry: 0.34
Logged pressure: 2
